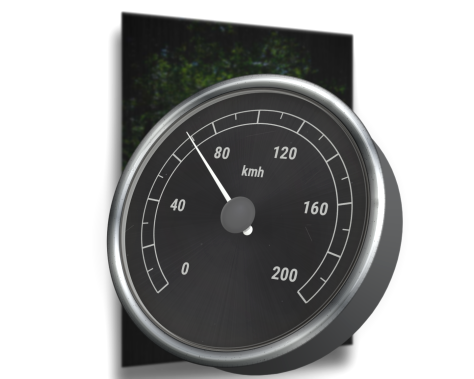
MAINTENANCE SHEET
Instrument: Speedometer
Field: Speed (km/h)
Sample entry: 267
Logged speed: 70
